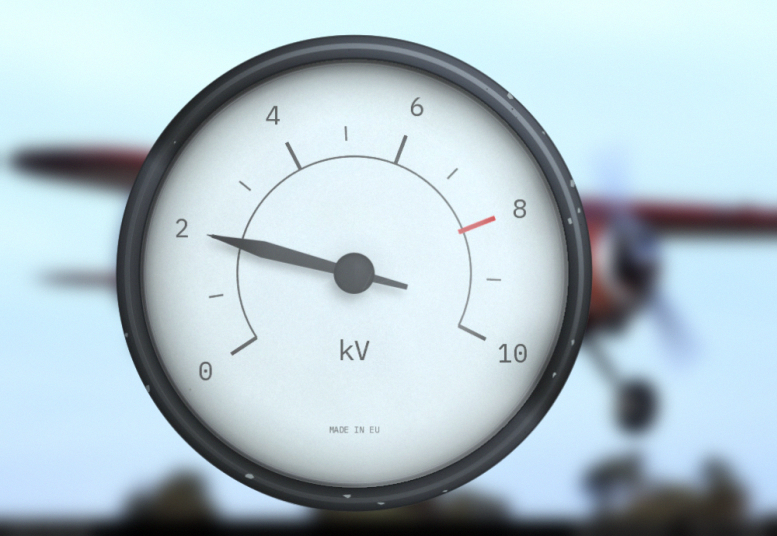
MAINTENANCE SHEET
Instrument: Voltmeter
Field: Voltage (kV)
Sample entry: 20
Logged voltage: 2
